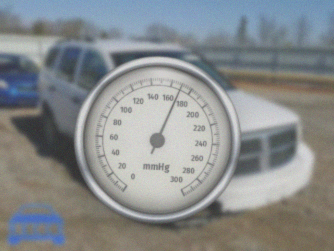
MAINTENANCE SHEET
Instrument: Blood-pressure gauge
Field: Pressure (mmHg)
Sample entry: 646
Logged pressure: 170
